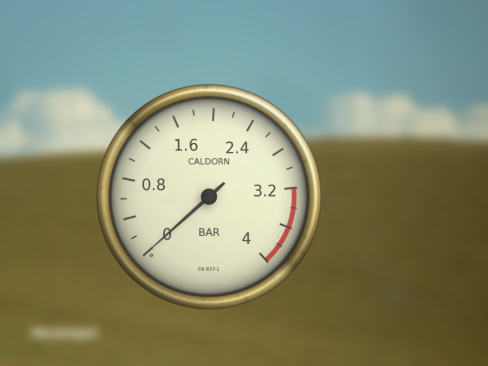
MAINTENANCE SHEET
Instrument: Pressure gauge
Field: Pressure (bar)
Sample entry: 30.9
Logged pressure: 0
